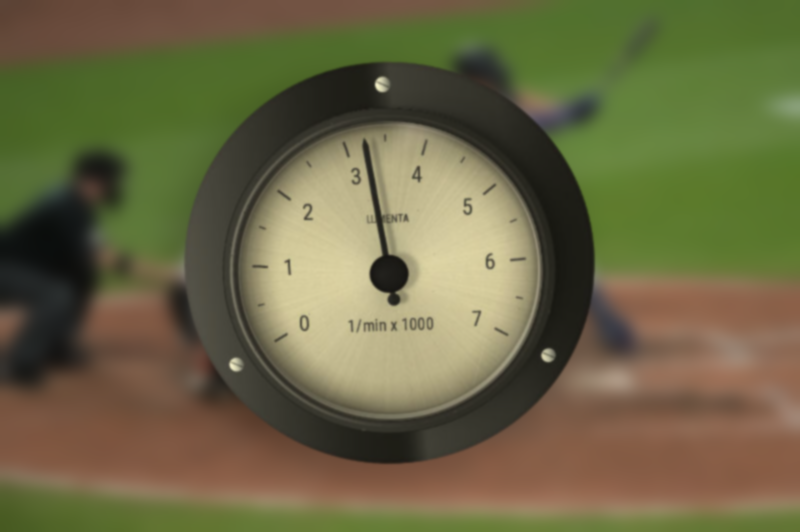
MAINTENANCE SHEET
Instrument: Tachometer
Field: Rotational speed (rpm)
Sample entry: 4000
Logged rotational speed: 3250
